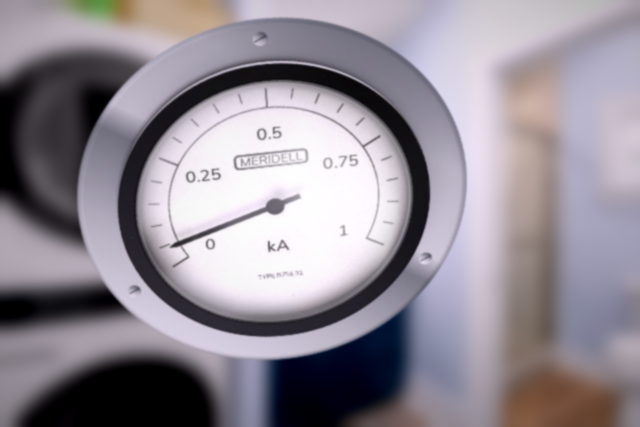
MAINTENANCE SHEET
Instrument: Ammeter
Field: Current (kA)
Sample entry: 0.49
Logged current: 0.05
